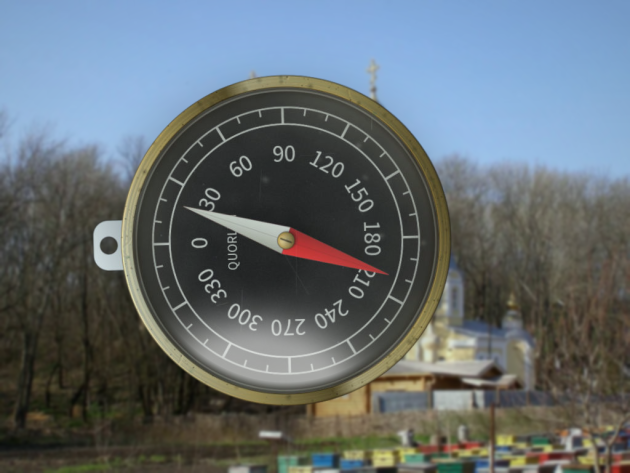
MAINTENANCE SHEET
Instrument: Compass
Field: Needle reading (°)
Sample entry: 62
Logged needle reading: 200
